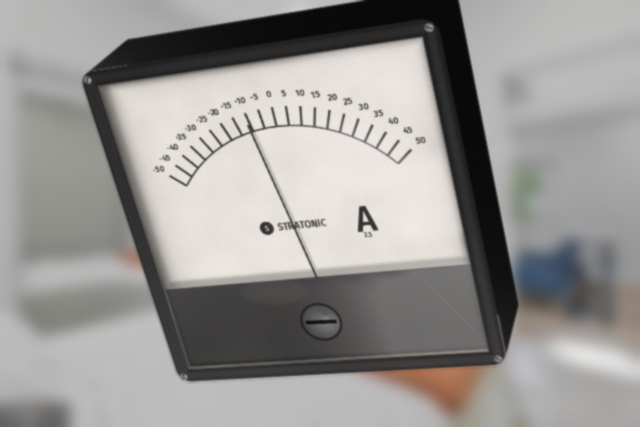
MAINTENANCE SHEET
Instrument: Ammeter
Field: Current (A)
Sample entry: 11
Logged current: -10
